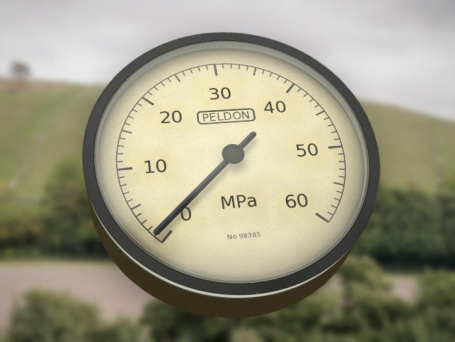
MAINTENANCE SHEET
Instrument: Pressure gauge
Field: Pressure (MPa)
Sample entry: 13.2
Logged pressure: 1
